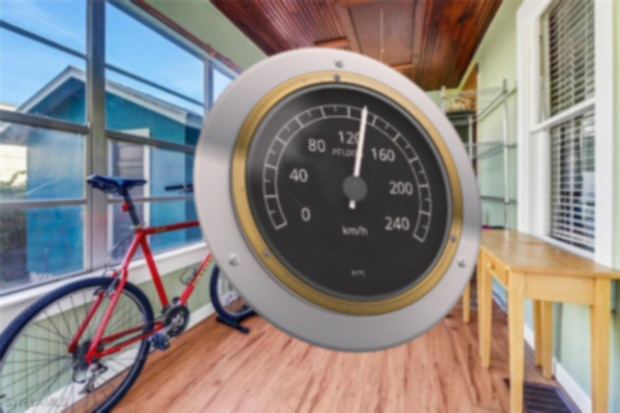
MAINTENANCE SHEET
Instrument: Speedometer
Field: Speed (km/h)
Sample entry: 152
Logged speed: 130
